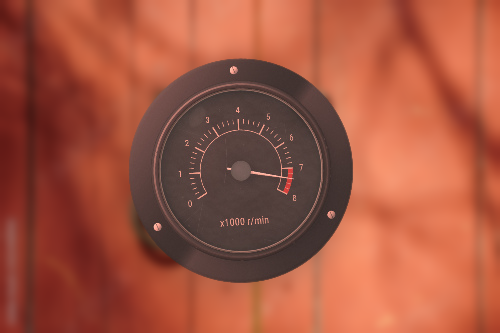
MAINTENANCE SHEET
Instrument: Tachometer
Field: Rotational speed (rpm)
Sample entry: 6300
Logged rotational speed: 7400
